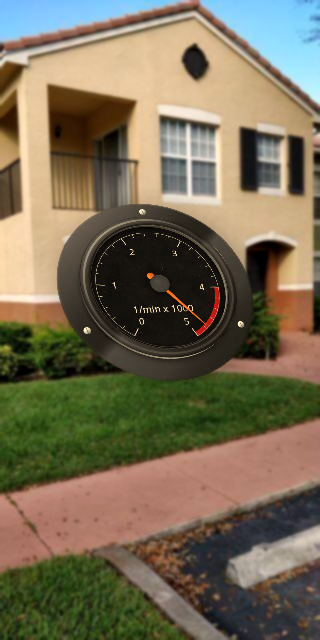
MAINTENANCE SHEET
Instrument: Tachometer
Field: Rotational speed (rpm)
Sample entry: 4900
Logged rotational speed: 4800
